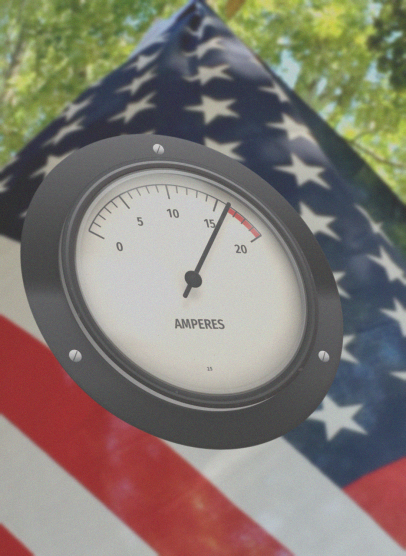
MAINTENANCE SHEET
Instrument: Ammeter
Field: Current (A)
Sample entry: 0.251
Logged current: 16
